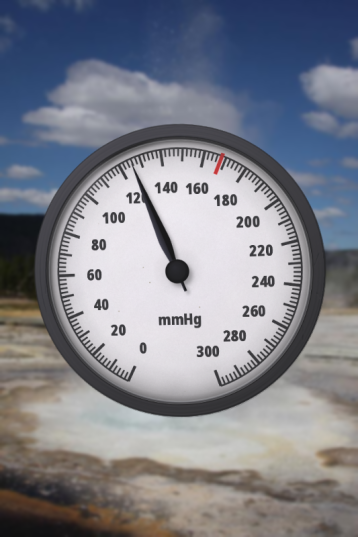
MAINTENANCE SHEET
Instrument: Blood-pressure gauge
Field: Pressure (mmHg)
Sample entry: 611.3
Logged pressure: 126
